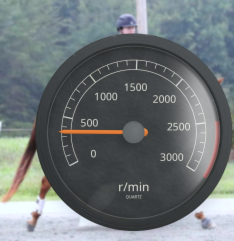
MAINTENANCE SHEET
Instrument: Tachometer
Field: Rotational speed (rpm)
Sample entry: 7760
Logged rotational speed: 350
